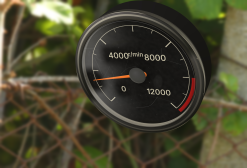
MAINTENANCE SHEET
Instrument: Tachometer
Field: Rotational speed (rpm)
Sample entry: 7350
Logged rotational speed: 1500
